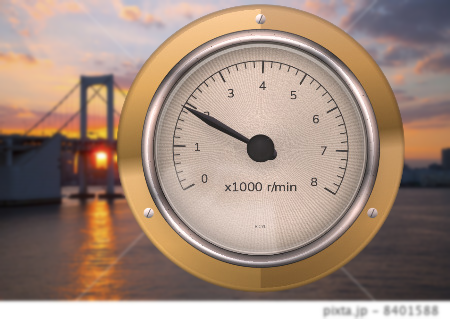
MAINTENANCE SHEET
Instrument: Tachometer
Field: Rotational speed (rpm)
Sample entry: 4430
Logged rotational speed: 1900
